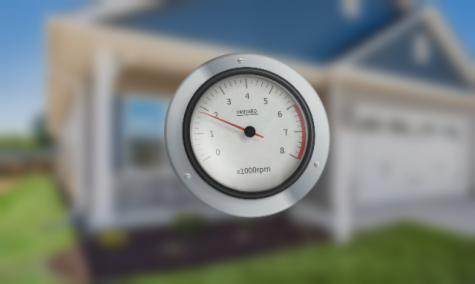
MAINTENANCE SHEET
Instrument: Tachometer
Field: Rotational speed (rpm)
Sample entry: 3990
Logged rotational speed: 1800
